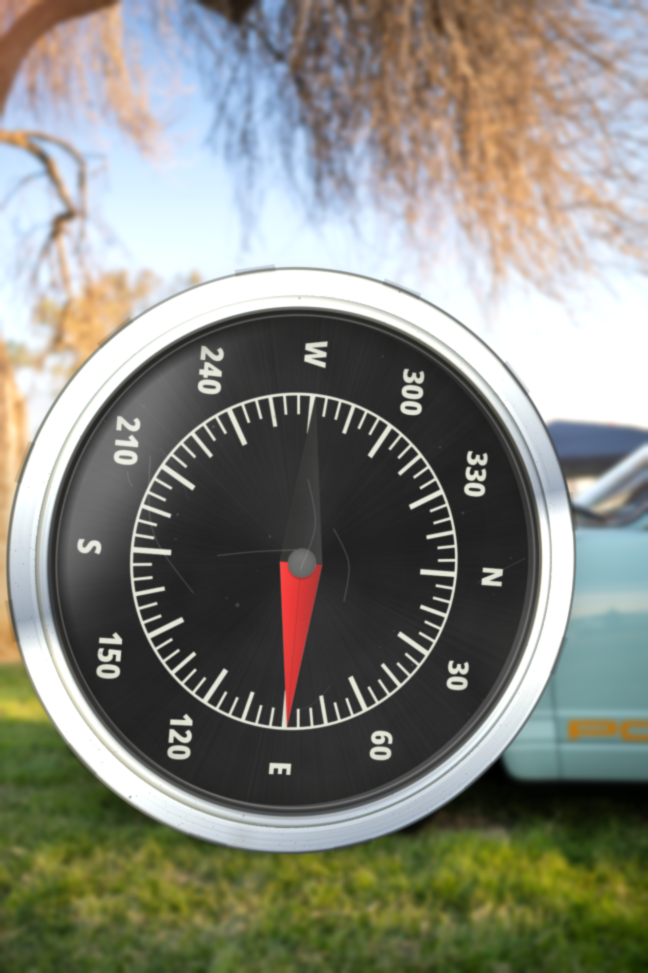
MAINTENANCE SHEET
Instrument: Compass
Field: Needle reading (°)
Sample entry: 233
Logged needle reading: 90
